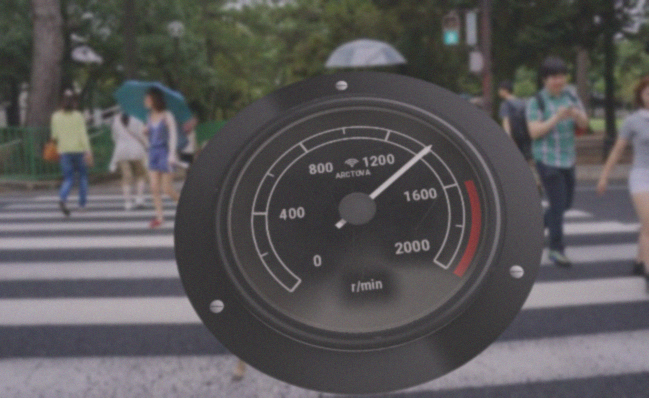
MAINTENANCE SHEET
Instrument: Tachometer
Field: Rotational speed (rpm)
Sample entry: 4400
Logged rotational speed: 1400
